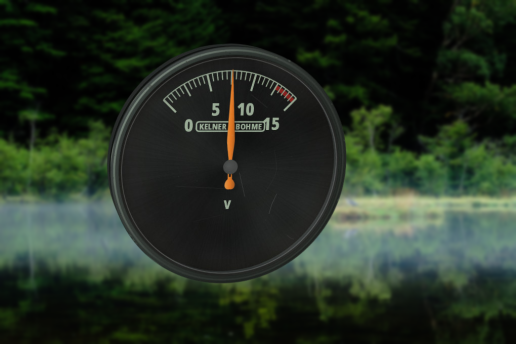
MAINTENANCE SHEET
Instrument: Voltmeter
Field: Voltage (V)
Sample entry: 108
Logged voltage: 7.5
